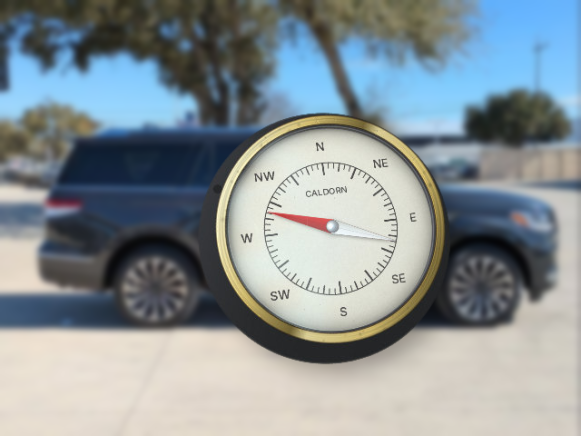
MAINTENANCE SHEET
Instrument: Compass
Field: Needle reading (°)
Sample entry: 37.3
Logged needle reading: 290
